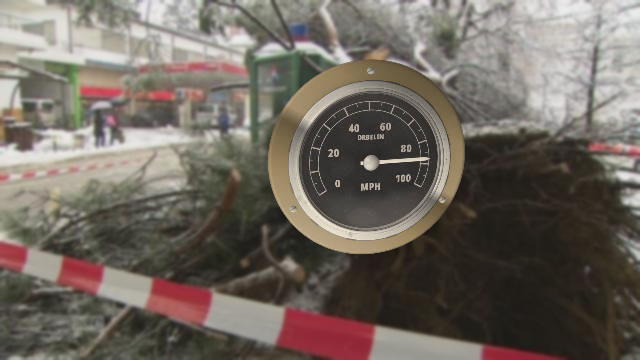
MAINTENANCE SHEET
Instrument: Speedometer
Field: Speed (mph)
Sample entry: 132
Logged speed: 87.5
